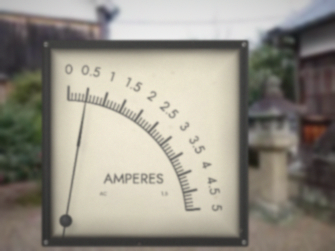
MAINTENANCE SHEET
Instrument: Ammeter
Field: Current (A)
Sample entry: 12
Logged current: 0.5
